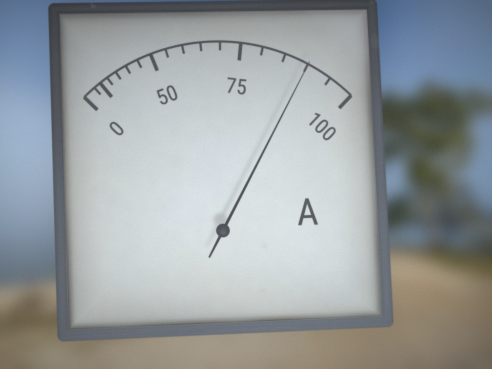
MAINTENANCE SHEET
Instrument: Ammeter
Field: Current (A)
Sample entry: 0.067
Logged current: 90
